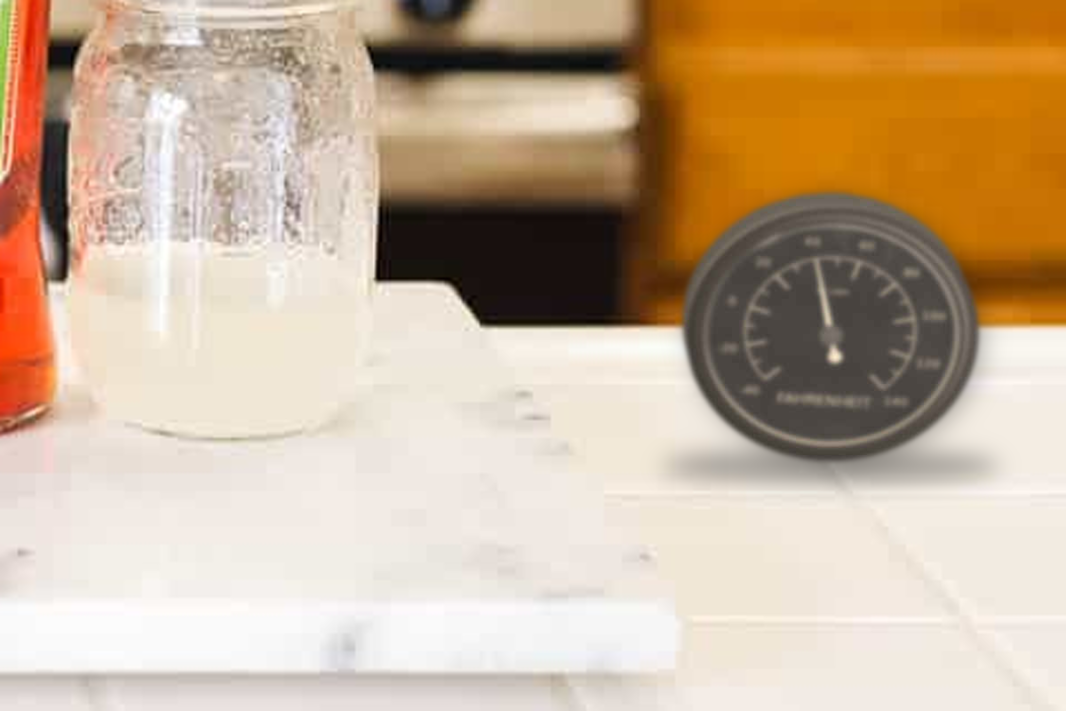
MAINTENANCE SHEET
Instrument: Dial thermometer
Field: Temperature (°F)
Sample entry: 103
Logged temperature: 40
